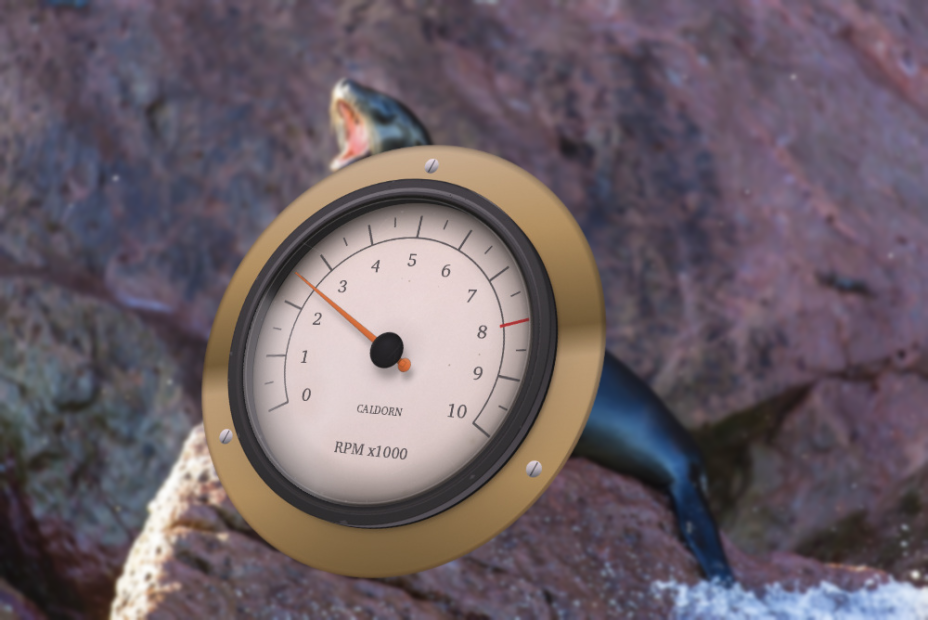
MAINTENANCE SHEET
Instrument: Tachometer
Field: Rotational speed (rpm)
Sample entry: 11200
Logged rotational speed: 2500
